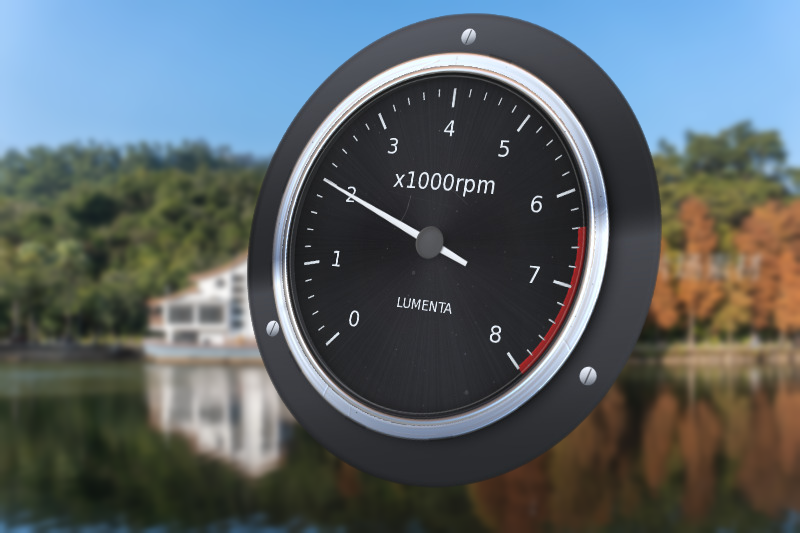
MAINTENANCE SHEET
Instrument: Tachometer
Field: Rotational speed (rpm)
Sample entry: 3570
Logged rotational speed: 2000
